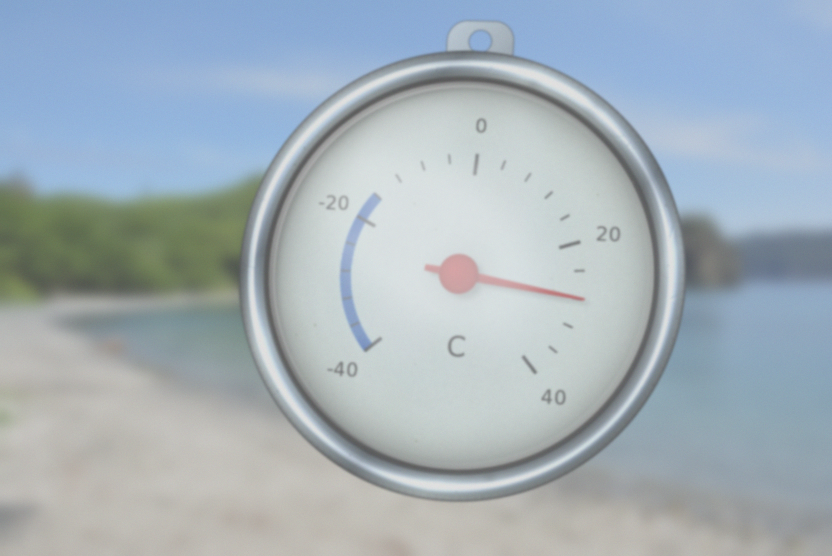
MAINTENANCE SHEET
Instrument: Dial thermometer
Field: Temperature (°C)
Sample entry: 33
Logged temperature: 28
